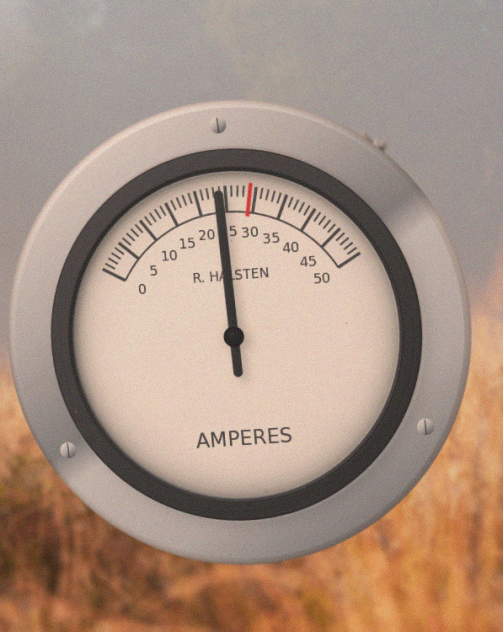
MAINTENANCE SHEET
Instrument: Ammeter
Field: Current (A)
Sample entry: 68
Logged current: 24
